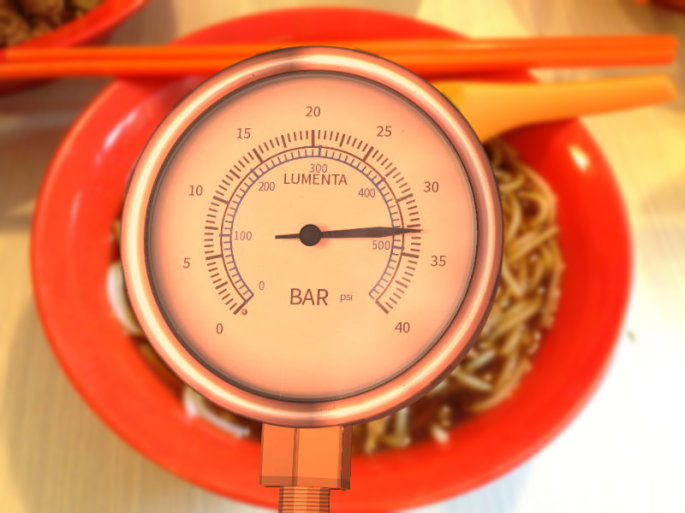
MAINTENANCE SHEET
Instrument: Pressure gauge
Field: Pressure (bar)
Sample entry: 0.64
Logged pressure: 33
